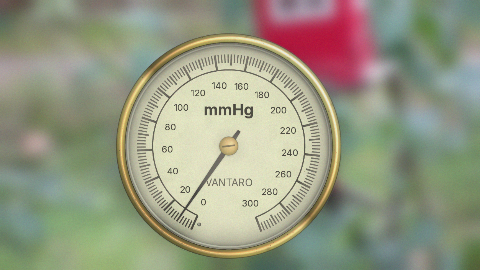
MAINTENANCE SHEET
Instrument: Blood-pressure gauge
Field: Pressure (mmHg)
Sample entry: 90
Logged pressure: 10
